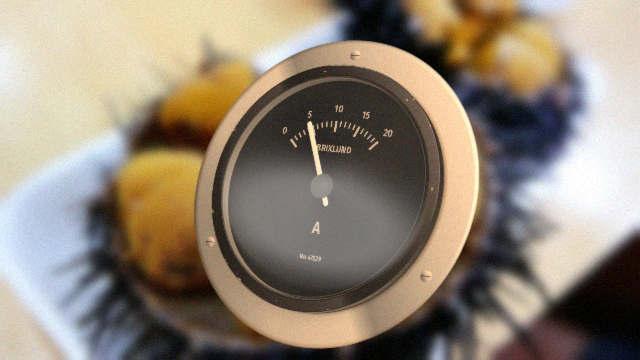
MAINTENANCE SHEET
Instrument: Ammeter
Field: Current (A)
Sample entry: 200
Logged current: 5
